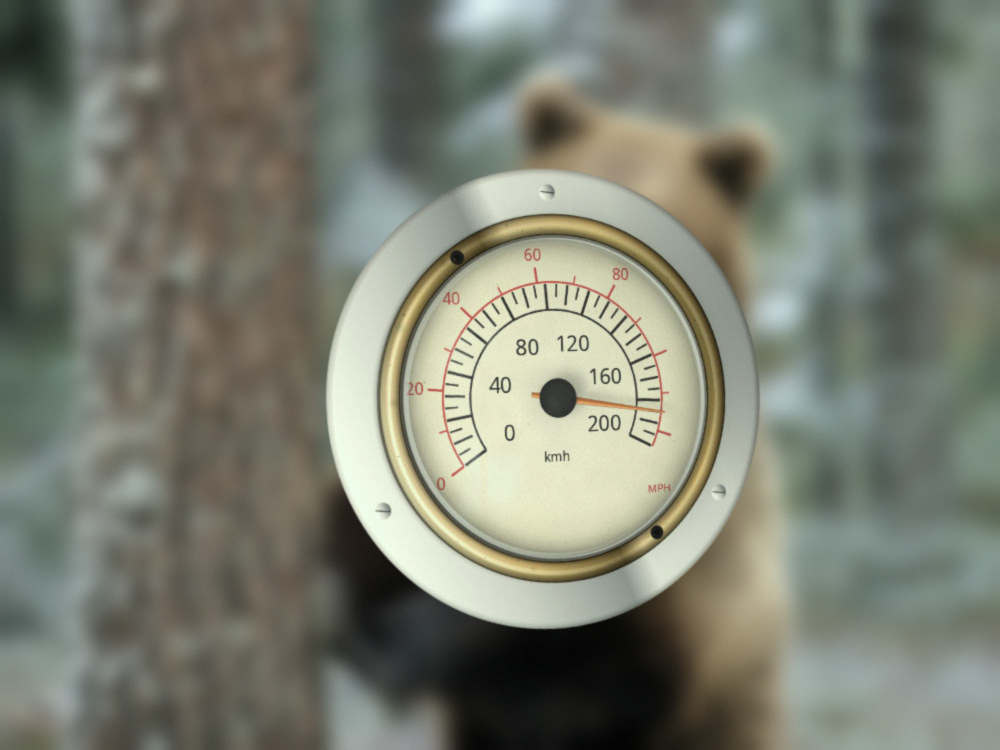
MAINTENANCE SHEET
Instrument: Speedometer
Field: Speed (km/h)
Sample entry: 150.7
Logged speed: 185
